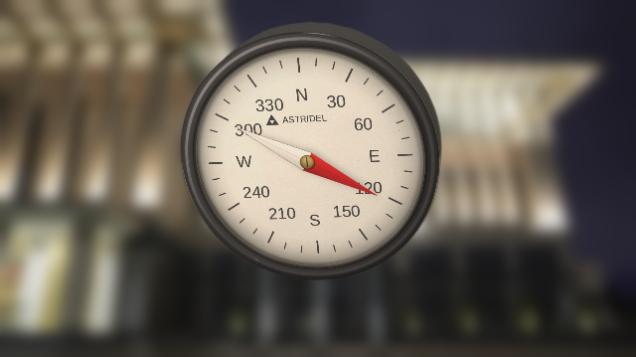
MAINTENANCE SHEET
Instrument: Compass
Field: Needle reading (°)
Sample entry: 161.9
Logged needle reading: 120
